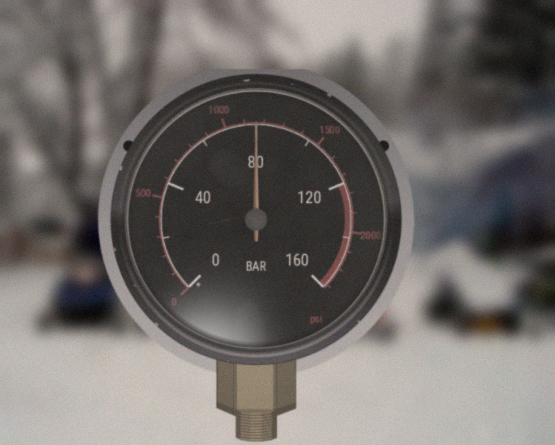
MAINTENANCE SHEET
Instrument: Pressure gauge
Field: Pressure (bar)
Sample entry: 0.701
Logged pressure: 80
